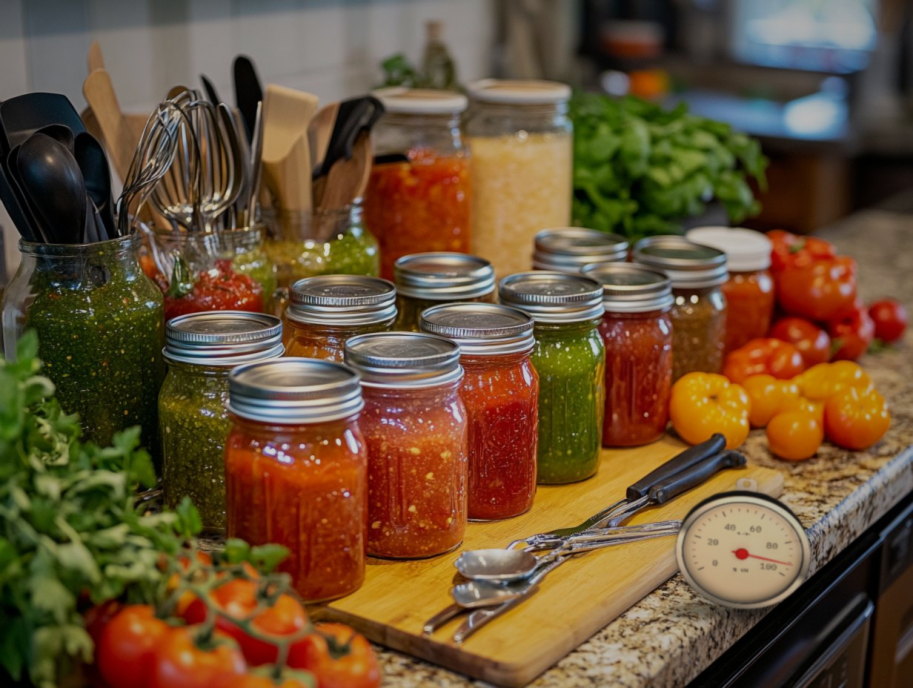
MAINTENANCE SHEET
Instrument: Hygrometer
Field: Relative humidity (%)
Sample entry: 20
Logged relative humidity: 92
